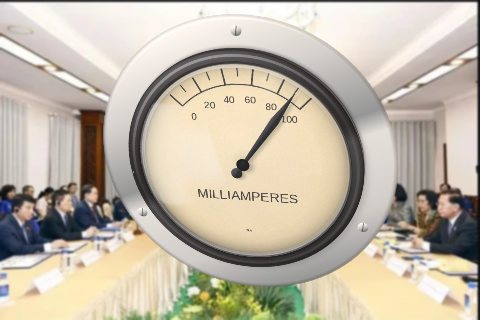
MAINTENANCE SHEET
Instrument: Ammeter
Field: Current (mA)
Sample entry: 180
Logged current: 90
